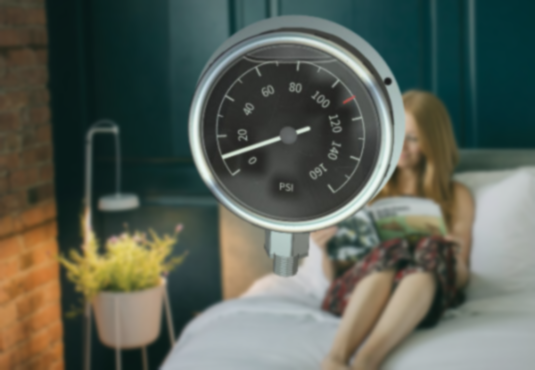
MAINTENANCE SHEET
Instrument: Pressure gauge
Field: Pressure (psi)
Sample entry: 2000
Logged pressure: 10
